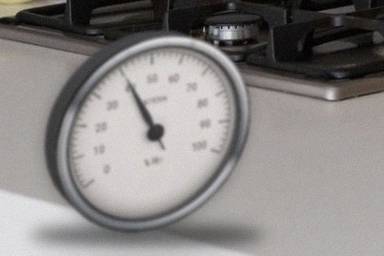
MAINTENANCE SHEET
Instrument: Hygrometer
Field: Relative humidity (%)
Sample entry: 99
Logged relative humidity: 40
